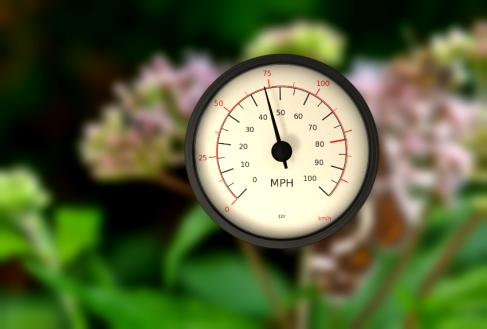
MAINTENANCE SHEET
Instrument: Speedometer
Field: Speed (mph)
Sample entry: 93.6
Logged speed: 45
